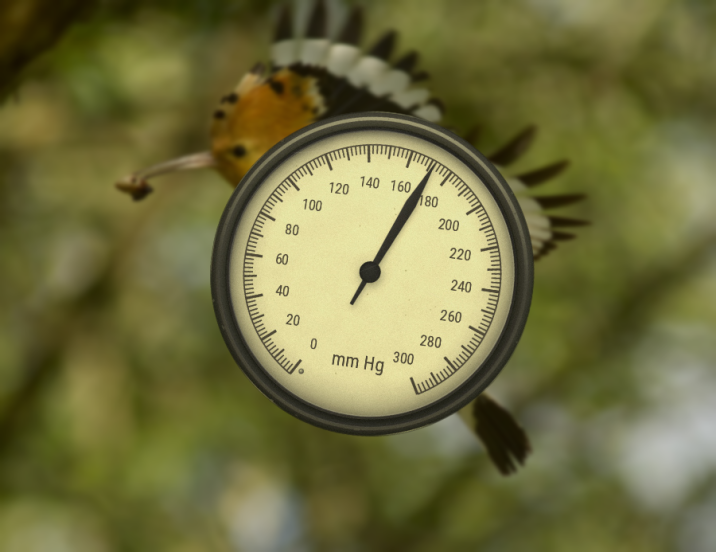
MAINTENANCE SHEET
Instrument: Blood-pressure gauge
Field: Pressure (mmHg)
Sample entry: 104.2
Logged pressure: 172
